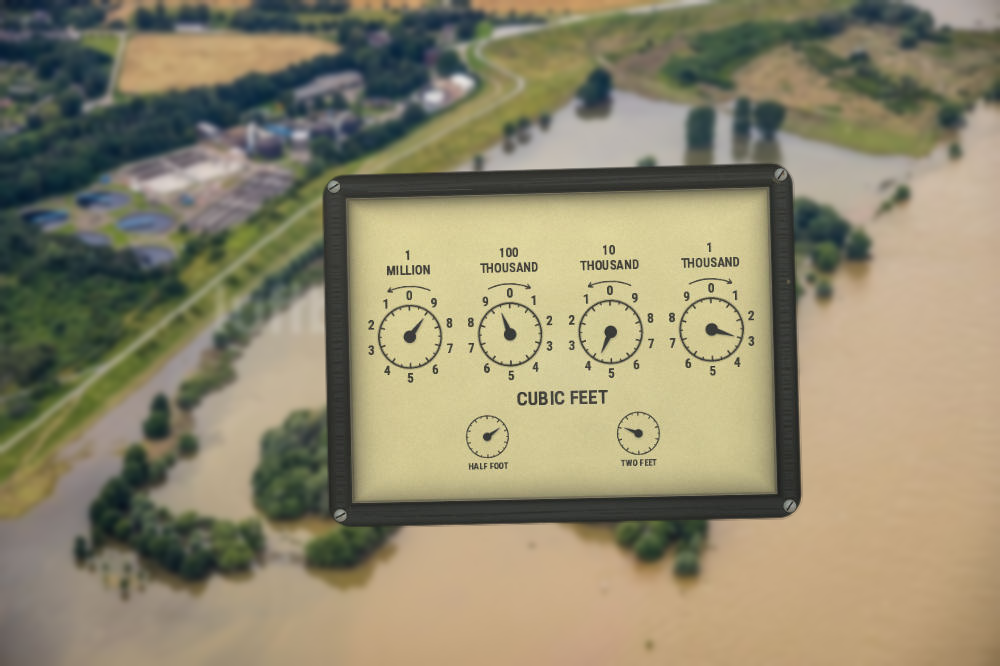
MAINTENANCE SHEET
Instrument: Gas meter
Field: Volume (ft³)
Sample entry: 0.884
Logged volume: 894300
